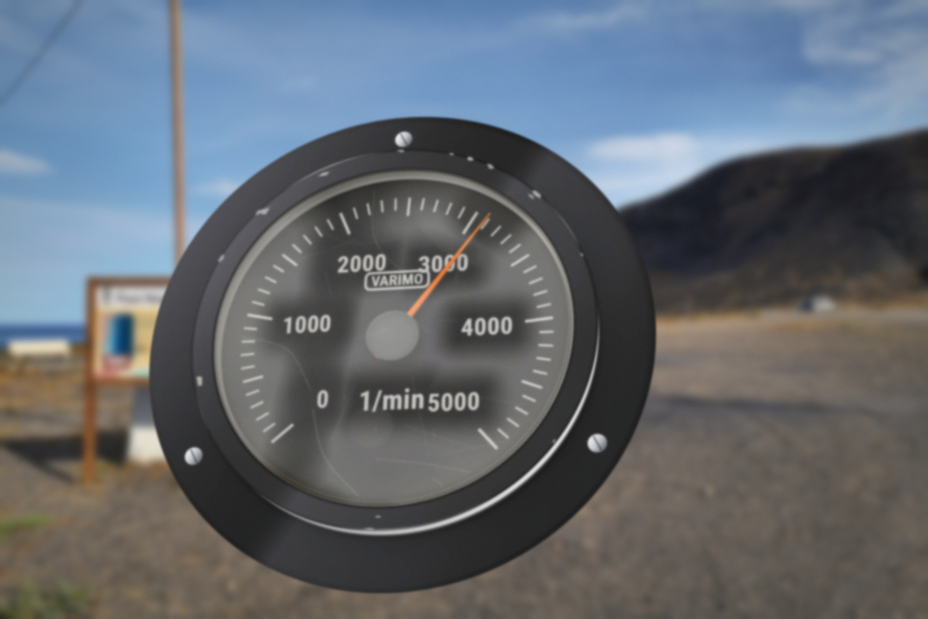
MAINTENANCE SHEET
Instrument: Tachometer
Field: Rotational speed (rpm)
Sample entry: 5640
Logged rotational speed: 3100
